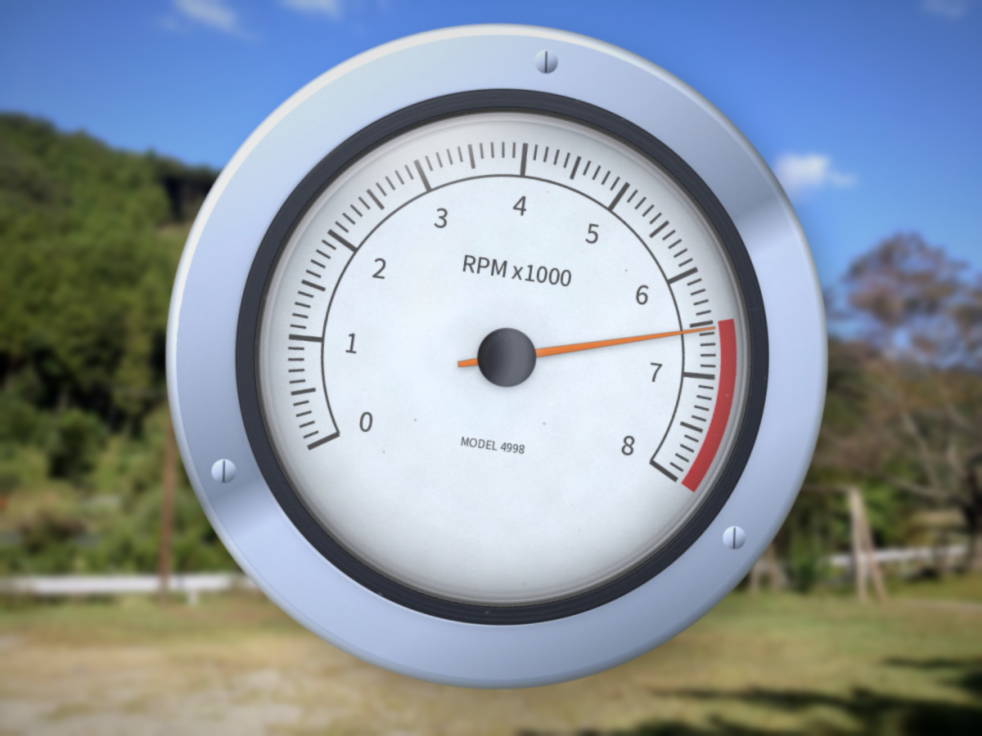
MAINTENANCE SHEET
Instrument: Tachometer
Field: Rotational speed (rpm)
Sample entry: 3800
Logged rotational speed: 6550
